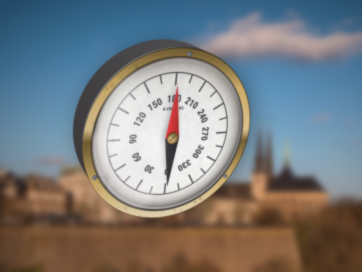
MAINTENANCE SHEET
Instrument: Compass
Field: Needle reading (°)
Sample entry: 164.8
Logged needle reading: 180
